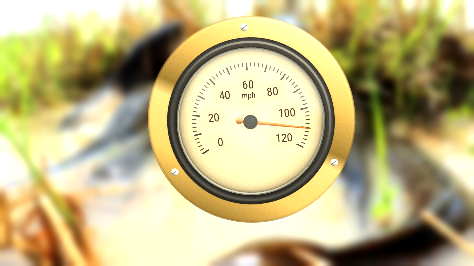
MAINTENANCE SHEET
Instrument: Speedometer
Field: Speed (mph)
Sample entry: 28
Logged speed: 110
